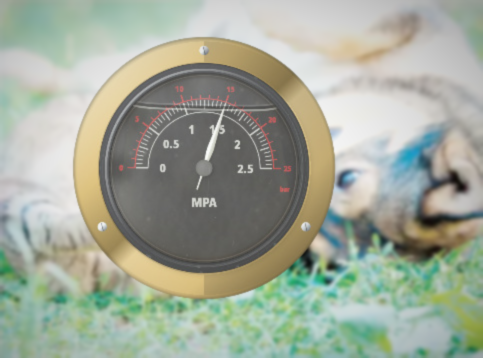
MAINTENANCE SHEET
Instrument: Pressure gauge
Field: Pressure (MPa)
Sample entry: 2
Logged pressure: 1.5
